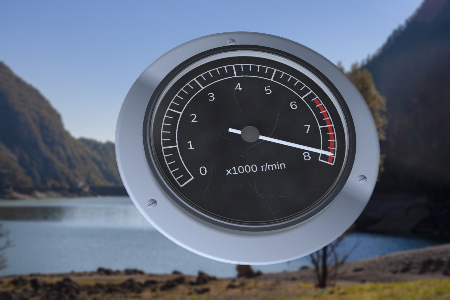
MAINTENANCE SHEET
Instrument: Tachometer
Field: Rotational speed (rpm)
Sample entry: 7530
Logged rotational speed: 7800
